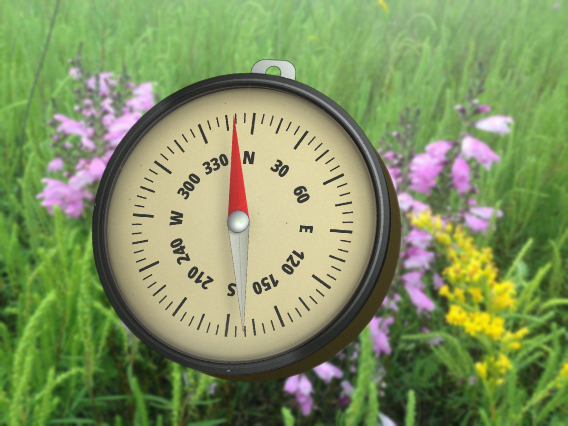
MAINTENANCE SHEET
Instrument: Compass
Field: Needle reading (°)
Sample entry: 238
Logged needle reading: 350
